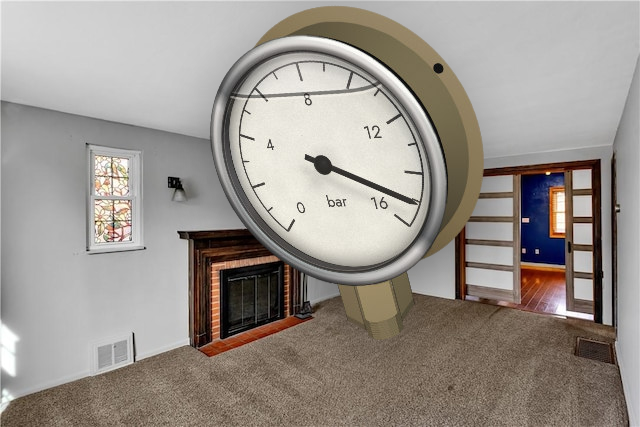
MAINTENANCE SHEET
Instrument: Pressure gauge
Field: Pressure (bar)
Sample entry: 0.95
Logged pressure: 15
